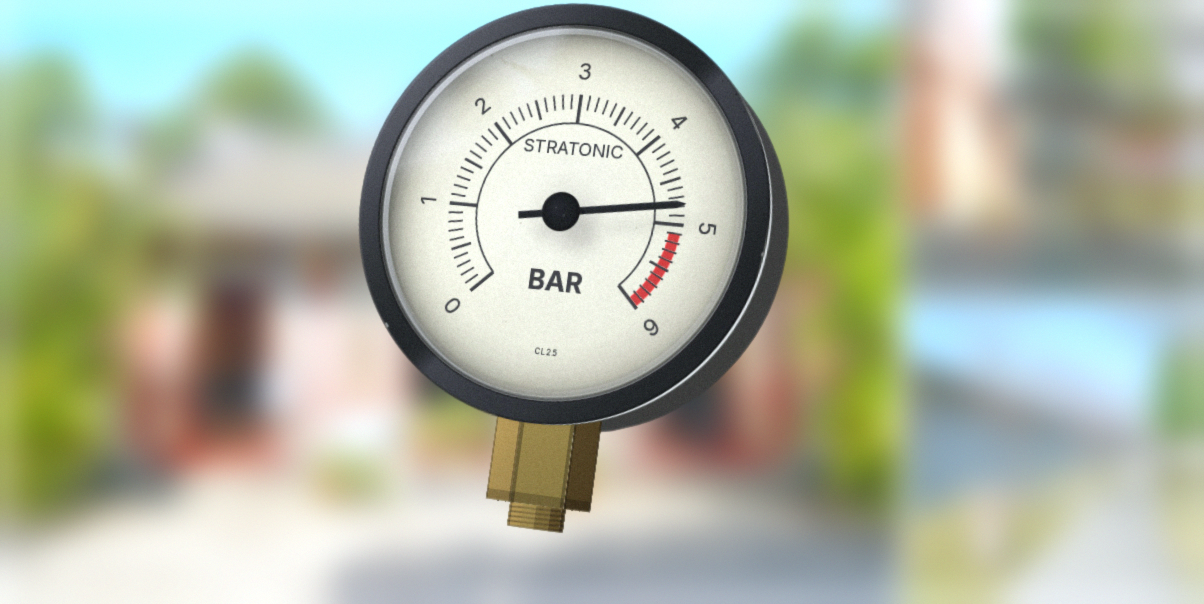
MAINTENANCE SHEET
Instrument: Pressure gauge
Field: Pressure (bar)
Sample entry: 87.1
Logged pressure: 4.8
